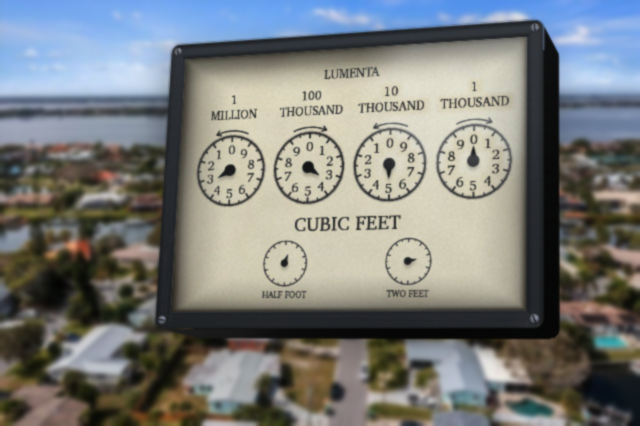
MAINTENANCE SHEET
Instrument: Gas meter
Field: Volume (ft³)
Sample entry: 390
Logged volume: 335000
